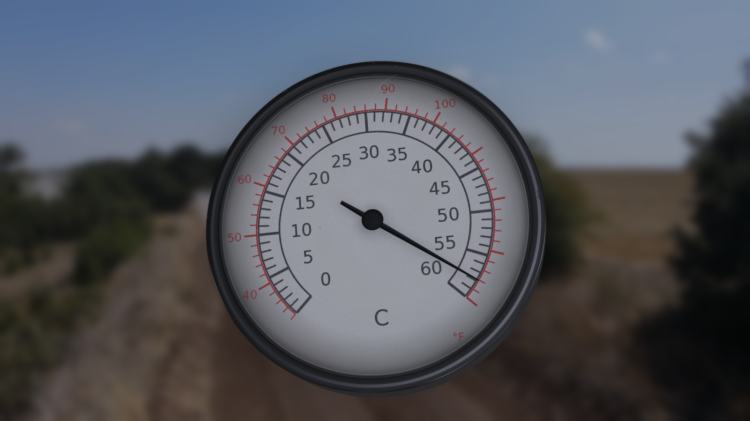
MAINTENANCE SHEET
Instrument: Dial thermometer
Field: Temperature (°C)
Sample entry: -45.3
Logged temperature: 58
